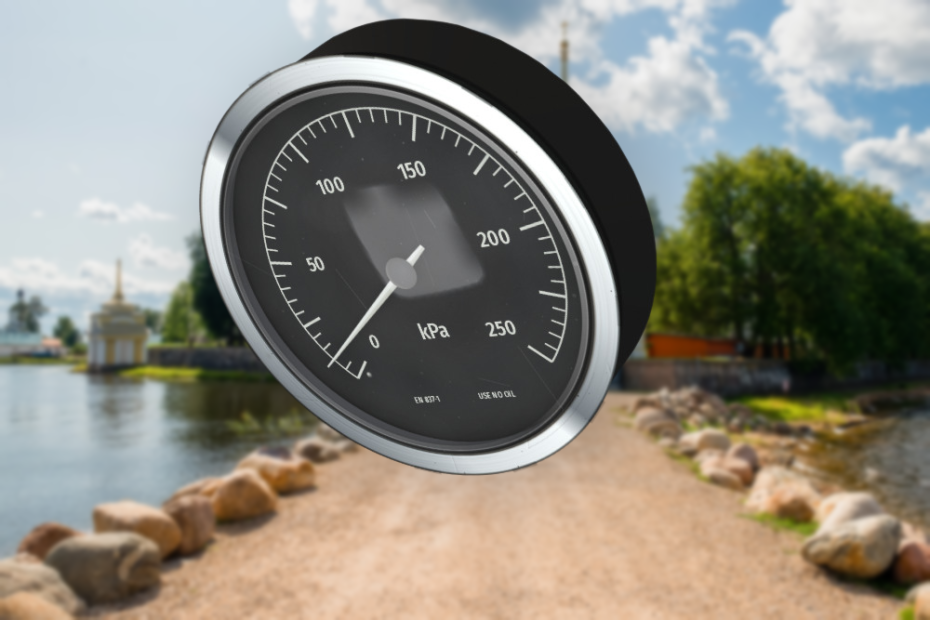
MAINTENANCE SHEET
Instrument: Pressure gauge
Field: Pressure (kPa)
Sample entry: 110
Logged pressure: 10
